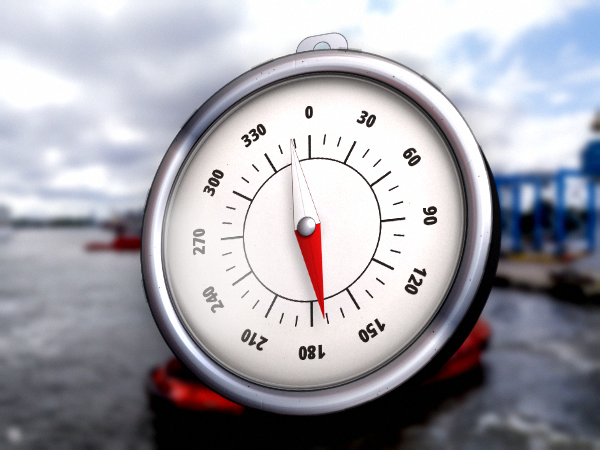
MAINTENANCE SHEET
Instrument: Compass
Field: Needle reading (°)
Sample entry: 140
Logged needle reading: 170
